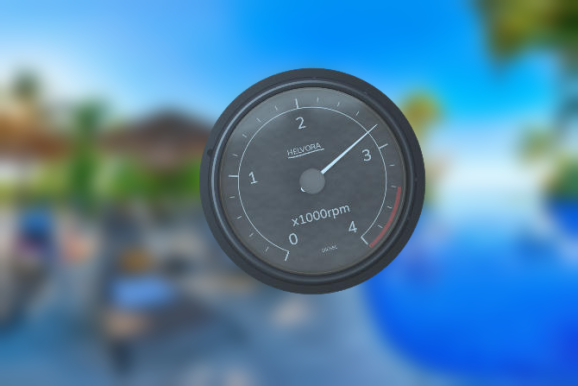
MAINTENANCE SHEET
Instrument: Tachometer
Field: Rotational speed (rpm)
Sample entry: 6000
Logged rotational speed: 2800
